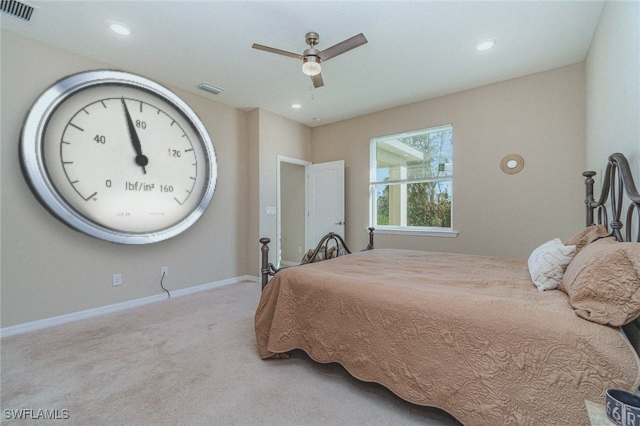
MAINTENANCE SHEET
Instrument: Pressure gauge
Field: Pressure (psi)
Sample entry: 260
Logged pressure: 70
